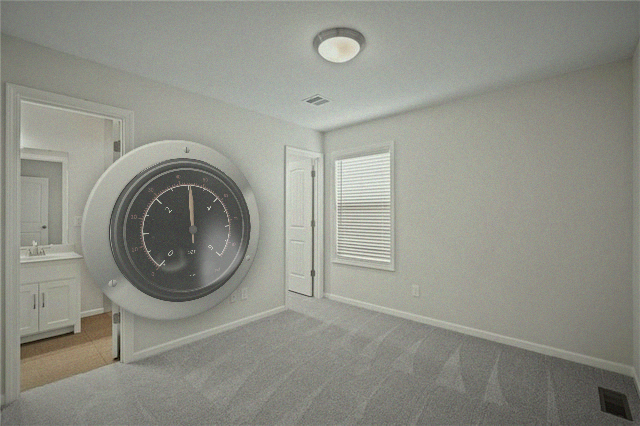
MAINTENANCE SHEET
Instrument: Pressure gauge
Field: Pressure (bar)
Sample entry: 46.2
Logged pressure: 3
